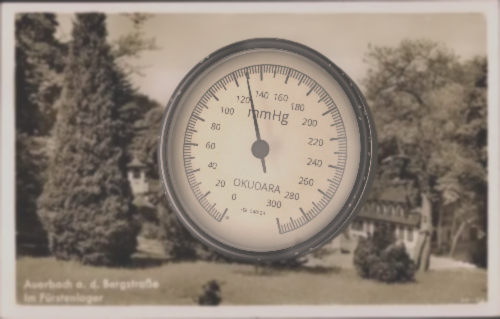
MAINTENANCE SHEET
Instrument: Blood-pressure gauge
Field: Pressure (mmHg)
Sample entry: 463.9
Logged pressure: 130
